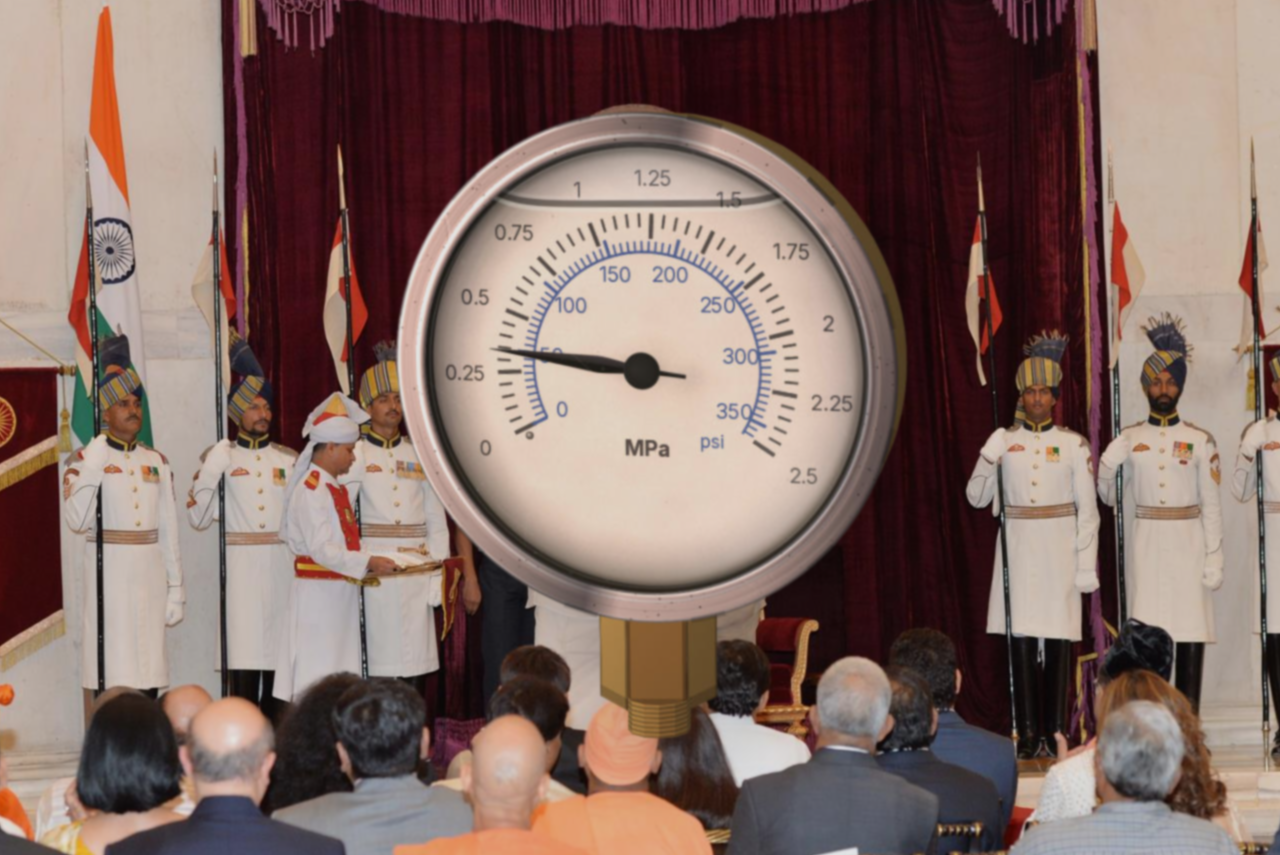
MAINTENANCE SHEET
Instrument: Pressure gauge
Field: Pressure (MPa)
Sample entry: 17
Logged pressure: 0.35
